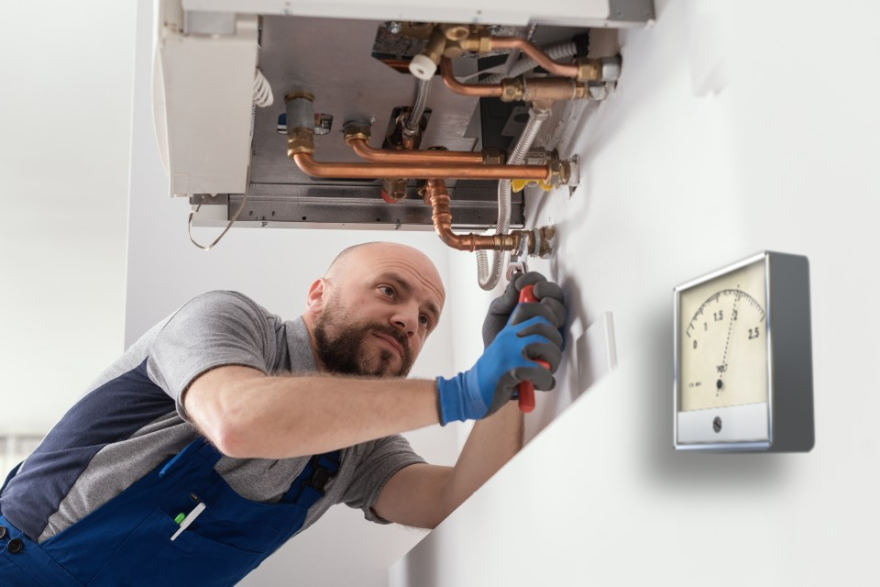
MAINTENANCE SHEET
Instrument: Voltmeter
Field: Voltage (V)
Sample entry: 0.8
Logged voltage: 2
